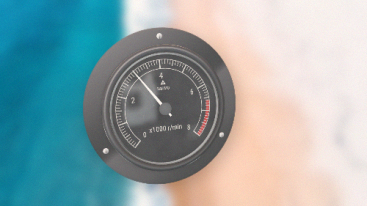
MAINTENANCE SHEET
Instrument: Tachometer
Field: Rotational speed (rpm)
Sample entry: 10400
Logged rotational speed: 3000
